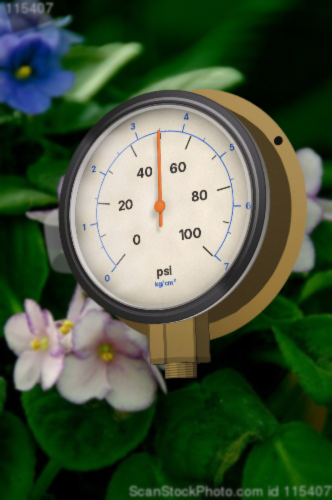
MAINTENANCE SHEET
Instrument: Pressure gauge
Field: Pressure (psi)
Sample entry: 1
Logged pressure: 50
